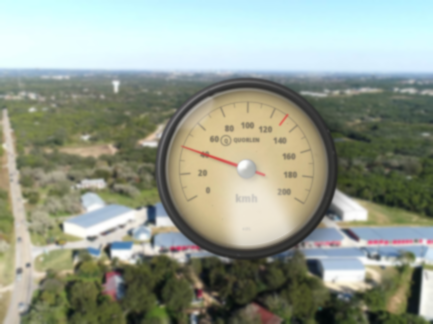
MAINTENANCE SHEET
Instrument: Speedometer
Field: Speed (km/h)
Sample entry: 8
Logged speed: 40
